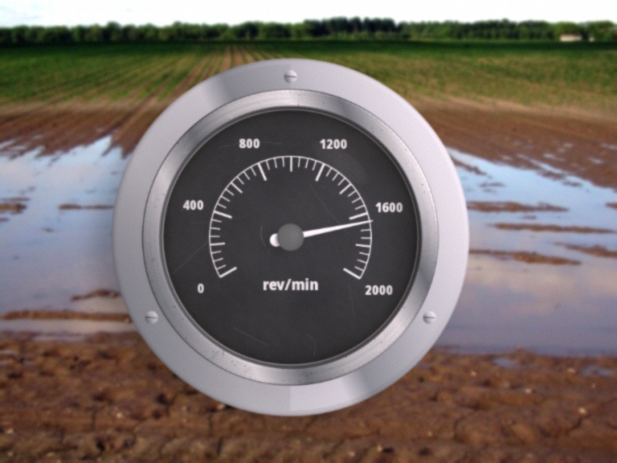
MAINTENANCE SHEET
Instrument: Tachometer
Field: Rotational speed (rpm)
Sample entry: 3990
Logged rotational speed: 1650
